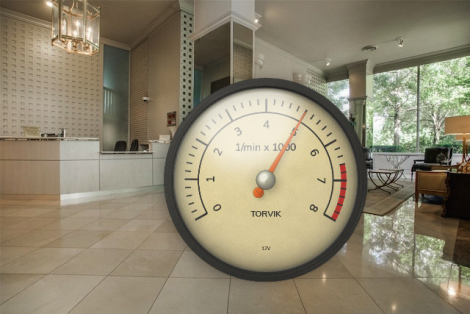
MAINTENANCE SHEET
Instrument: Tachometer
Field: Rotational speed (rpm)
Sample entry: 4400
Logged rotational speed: 5000
